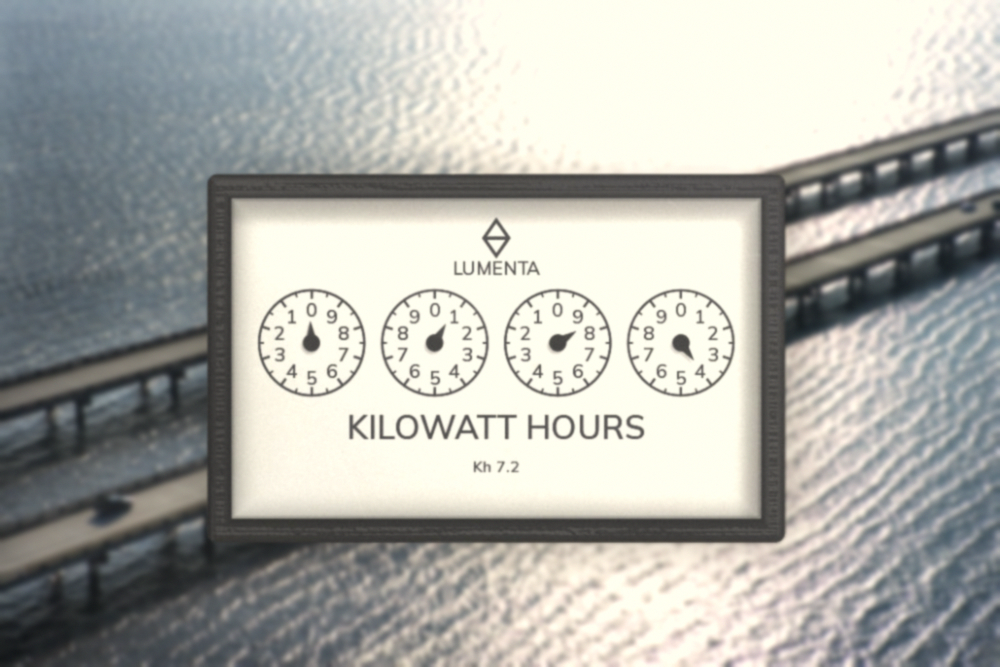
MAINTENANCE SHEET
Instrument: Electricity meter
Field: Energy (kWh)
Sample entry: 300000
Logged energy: 84
